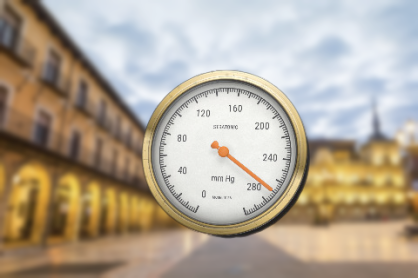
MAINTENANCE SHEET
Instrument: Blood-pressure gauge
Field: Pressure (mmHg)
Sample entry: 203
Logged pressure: 270
